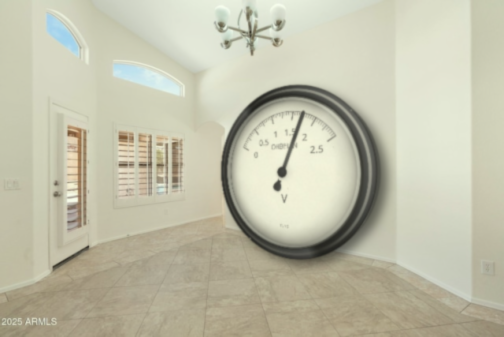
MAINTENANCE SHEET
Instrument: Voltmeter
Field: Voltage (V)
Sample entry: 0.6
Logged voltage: 1.75
